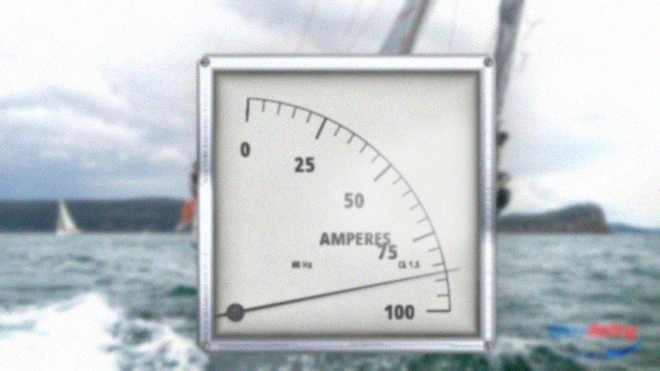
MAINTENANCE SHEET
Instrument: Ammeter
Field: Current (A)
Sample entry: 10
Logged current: 87.5
